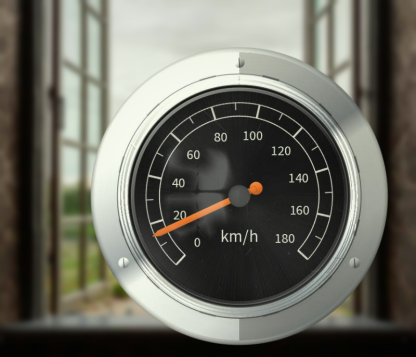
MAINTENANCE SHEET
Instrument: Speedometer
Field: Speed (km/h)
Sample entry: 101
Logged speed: 15
